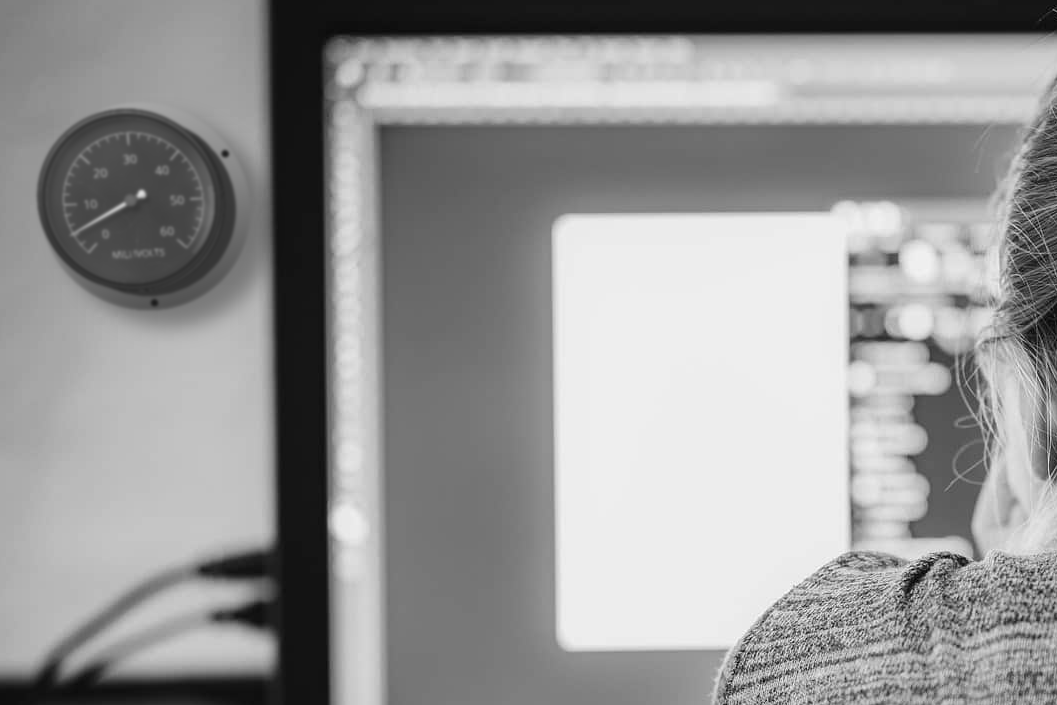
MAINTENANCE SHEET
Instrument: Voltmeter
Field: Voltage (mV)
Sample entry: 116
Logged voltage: 4
